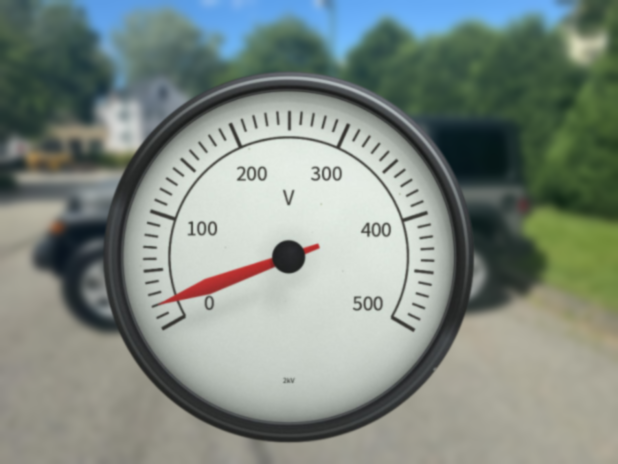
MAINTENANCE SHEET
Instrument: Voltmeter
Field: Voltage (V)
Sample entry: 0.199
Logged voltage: 20
